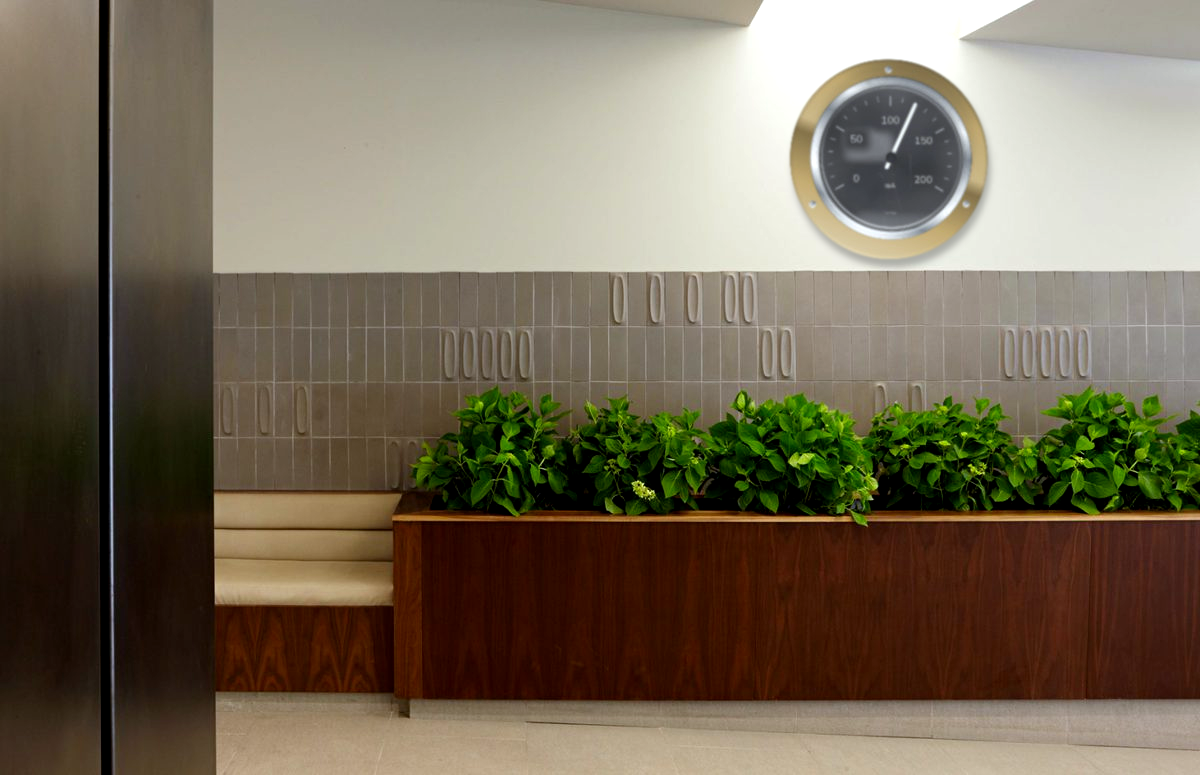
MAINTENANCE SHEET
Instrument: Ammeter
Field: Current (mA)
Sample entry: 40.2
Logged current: 120
